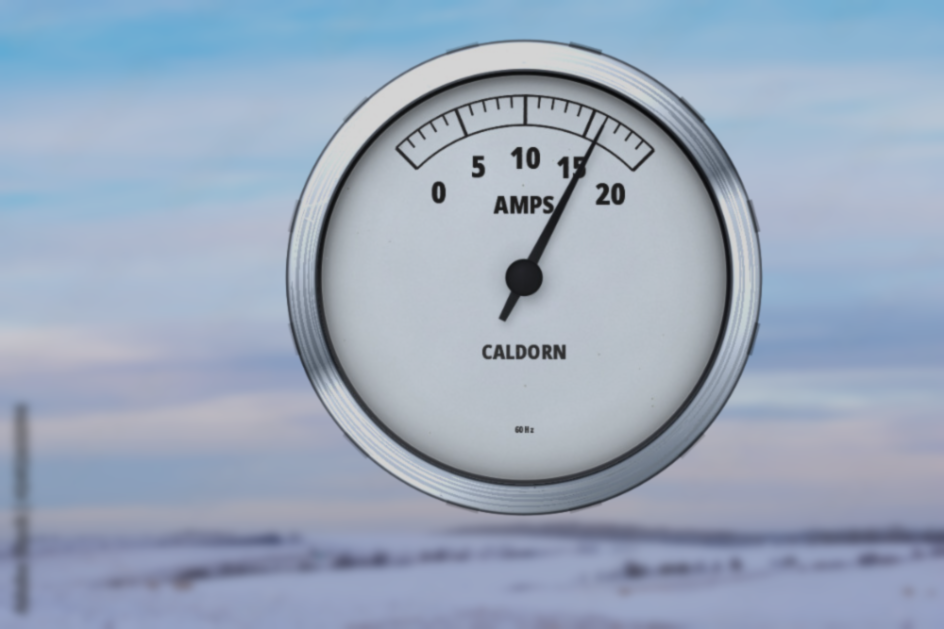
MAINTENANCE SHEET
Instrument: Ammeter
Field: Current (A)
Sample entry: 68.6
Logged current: 16
